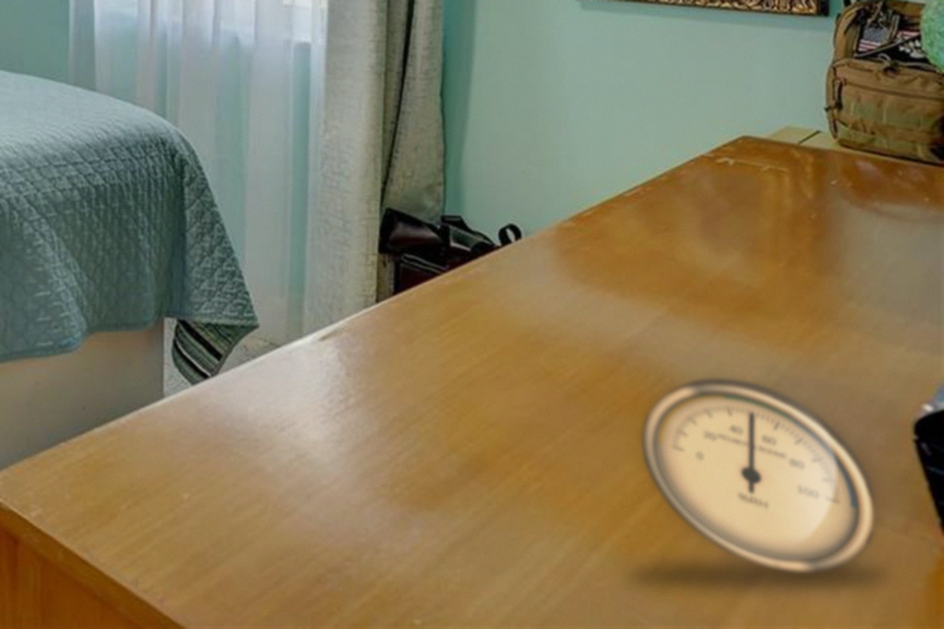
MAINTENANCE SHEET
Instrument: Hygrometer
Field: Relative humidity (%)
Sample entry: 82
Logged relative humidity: 50
